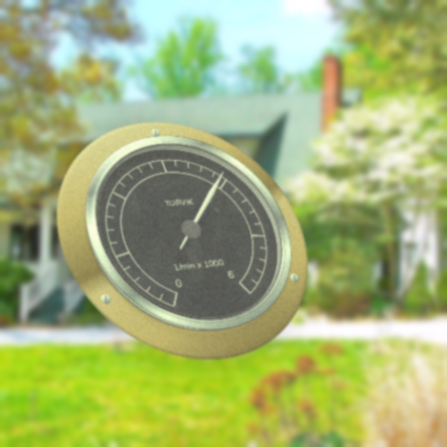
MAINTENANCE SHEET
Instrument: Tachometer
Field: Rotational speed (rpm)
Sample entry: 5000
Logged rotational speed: 3900
